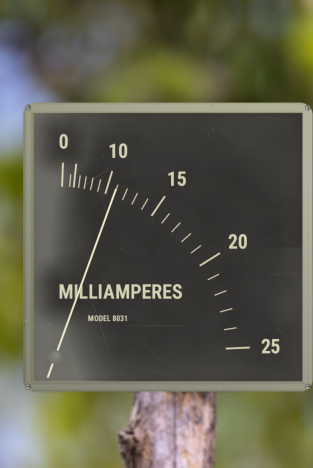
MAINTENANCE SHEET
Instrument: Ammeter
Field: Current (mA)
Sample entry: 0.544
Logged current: 11
